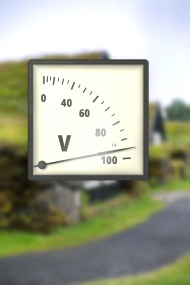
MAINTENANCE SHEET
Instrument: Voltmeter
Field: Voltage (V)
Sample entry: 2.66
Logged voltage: 95
